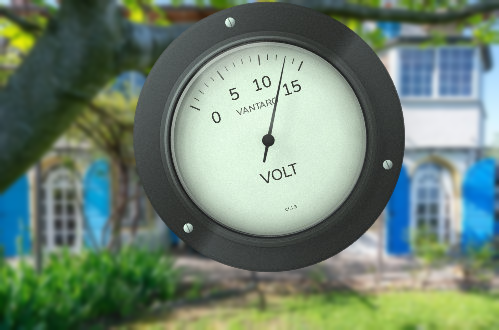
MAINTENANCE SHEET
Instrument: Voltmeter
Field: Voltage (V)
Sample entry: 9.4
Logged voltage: 13
